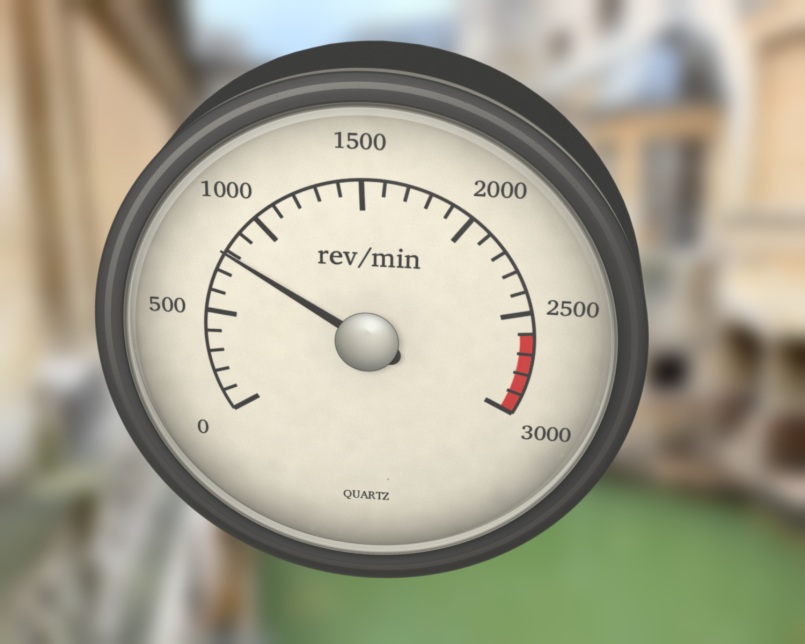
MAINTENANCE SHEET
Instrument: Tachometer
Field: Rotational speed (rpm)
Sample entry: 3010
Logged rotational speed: 800
